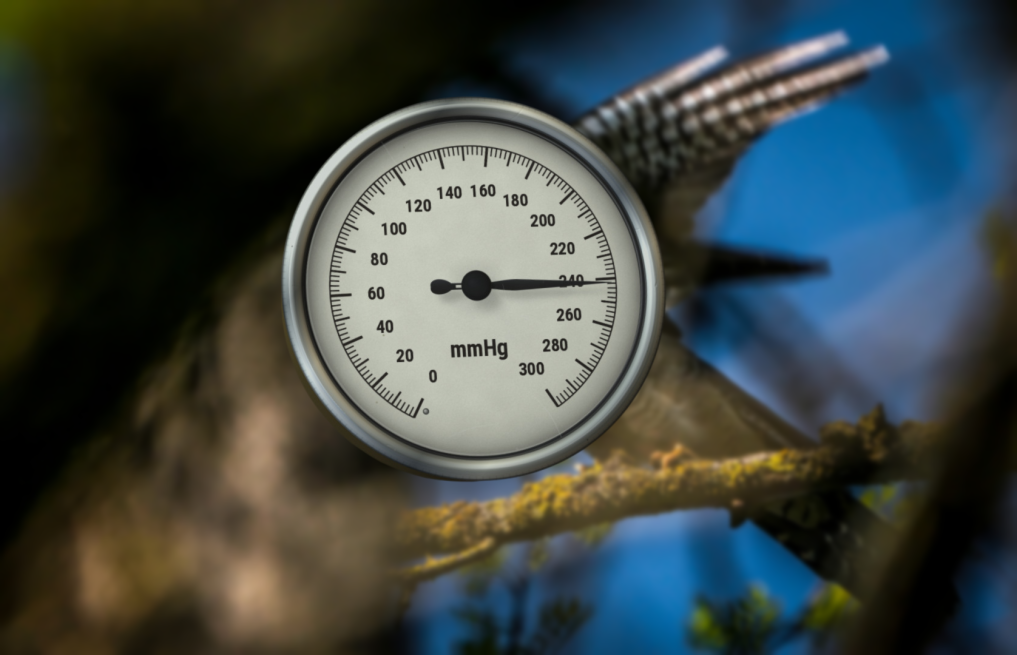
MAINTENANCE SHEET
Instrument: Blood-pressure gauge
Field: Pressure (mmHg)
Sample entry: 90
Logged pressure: 242
